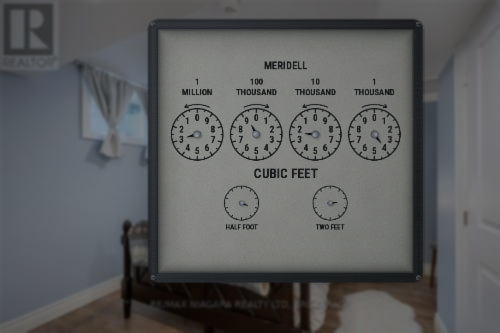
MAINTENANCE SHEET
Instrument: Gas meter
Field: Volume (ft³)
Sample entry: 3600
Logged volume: 292400
